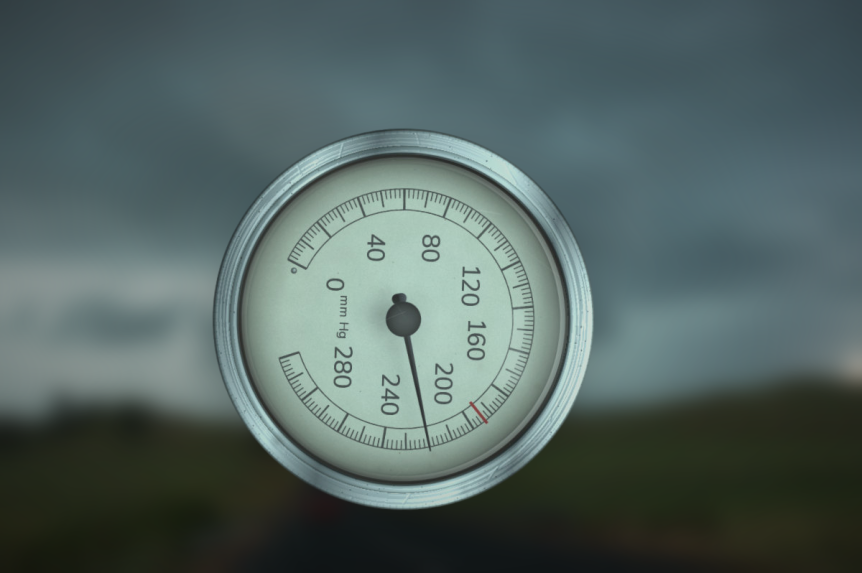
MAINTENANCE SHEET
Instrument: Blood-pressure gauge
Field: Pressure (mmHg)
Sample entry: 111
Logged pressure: 220
